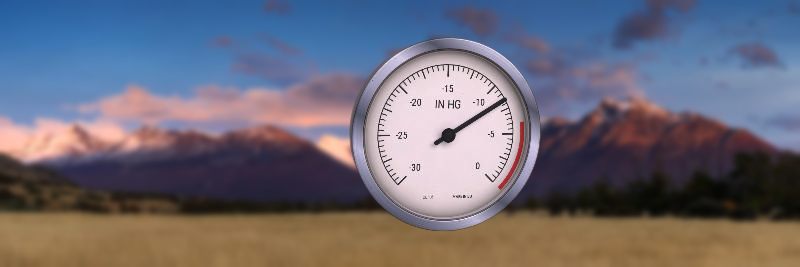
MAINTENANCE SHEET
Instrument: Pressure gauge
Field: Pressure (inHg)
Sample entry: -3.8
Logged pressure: -8.5
